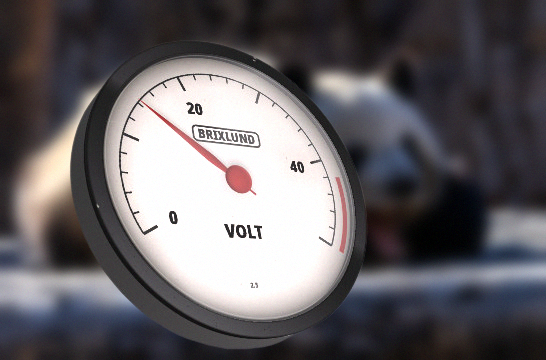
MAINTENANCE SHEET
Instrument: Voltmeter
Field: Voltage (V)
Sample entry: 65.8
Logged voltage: 14
